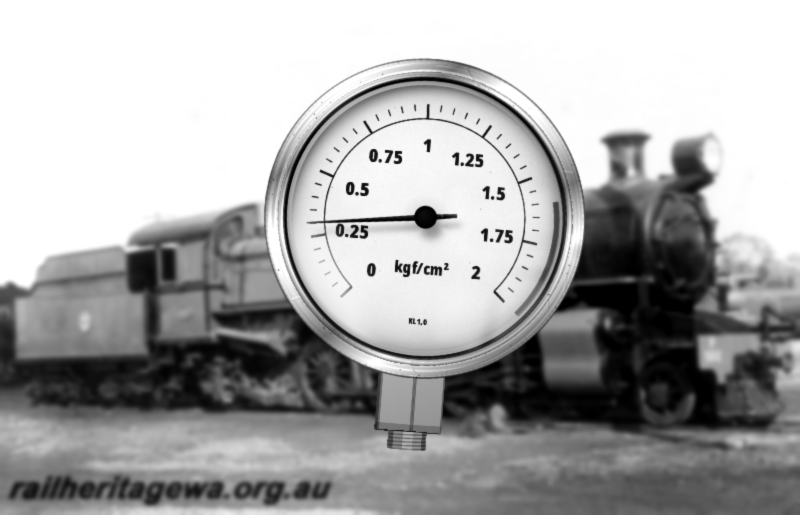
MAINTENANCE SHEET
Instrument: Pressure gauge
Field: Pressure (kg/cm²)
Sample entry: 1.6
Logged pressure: 0.3
